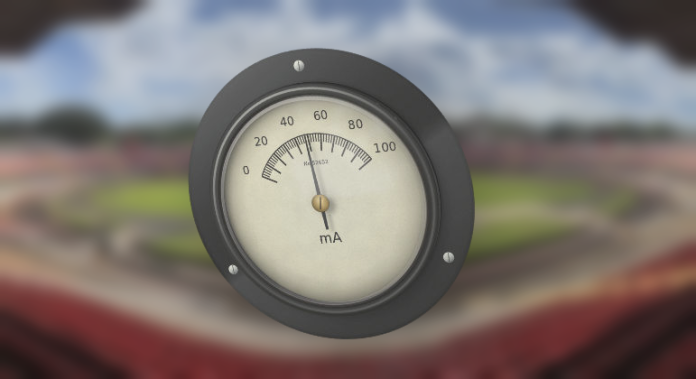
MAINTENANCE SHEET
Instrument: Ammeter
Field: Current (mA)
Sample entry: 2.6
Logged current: 50
